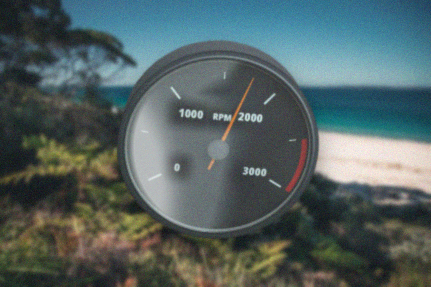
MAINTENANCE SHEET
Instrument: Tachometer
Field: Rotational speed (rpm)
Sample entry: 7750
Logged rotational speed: 1750
